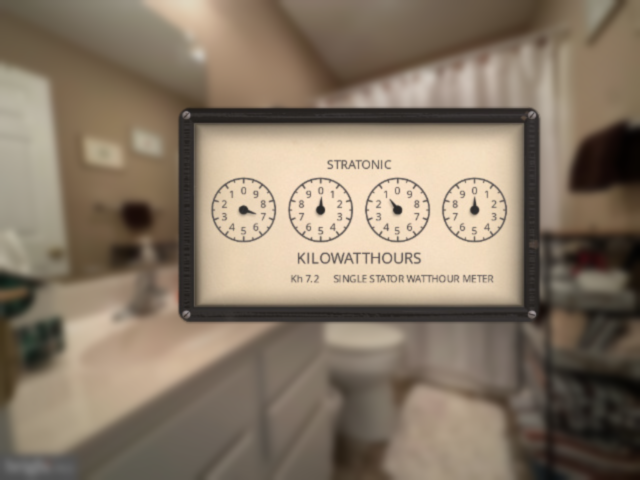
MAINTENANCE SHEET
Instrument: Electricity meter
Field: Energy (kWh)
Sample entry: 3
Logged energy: 7010
